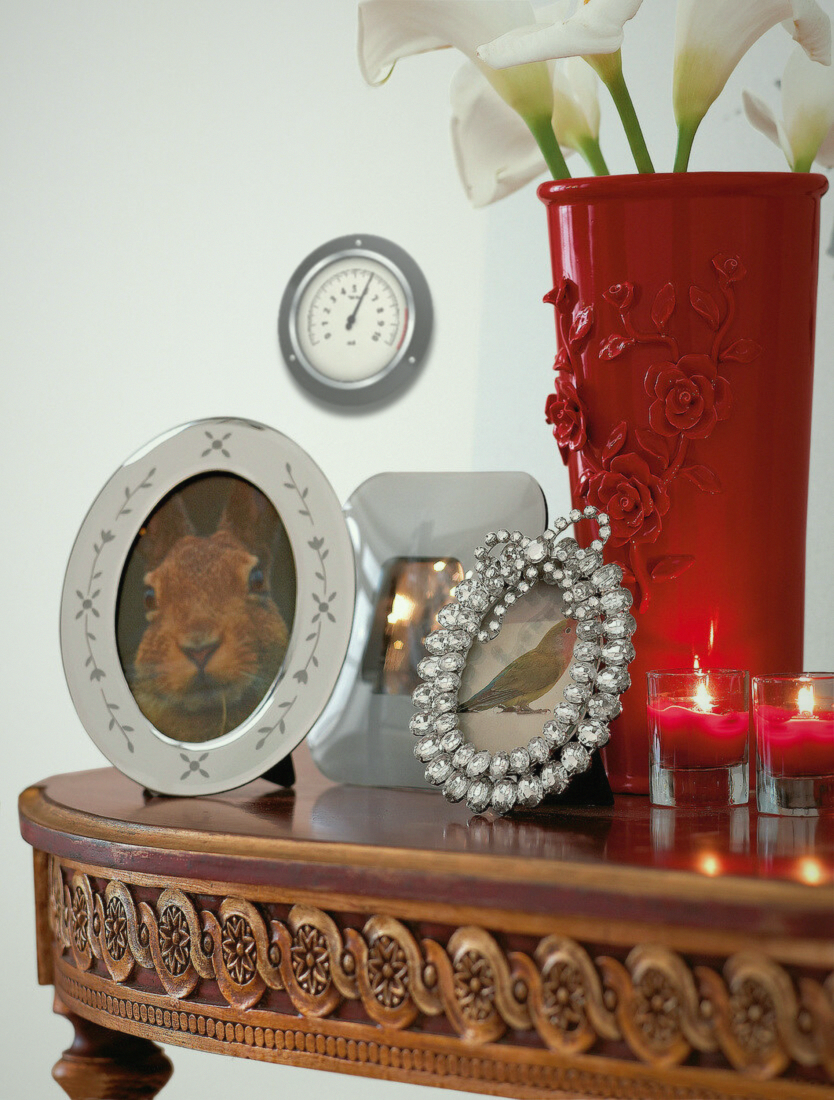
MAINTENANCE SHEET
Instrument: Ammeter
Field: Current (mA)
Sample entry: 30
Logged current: 6
